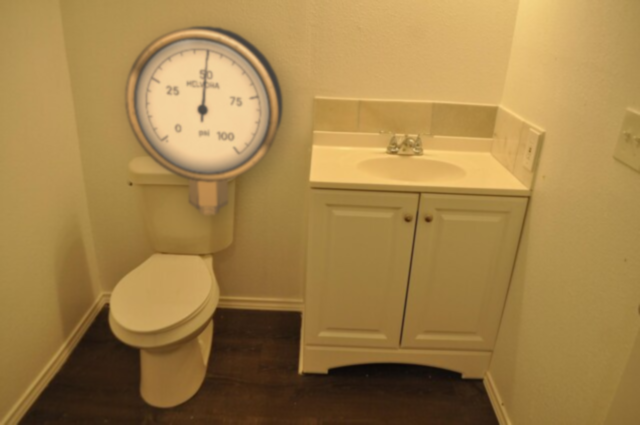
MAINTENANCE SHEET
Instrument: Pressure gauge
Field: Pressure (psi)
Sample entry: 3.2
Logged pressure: 50
